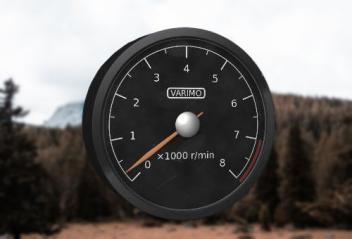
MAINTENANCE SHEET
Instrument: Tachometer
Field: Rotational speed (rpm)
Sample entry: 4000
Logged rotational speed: 250
